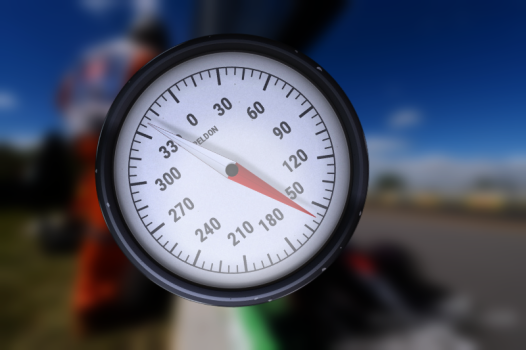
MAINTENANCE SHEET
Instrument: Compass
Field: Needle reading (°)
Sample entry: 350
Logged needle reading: 157.5
